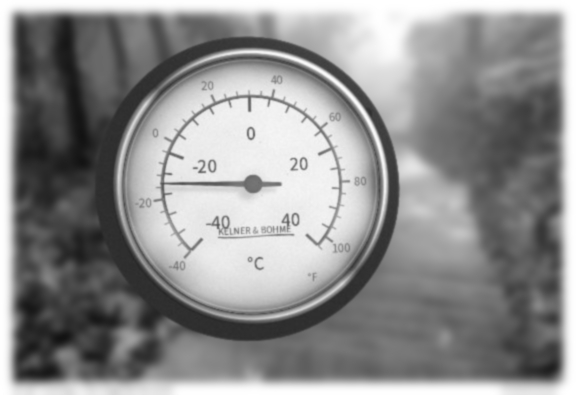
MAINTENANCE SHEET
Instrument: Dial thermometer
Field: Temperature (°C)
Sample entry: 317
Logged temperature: -26
